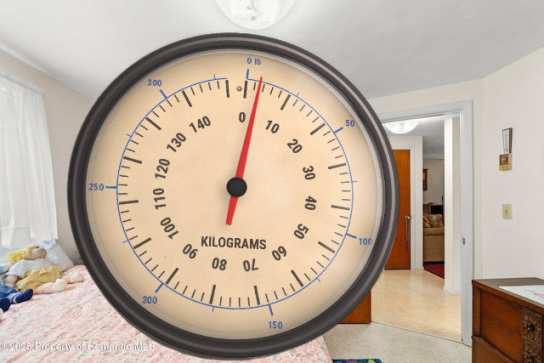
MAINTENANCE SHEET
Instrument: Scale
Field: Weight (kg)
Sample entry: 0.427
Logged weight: 3
